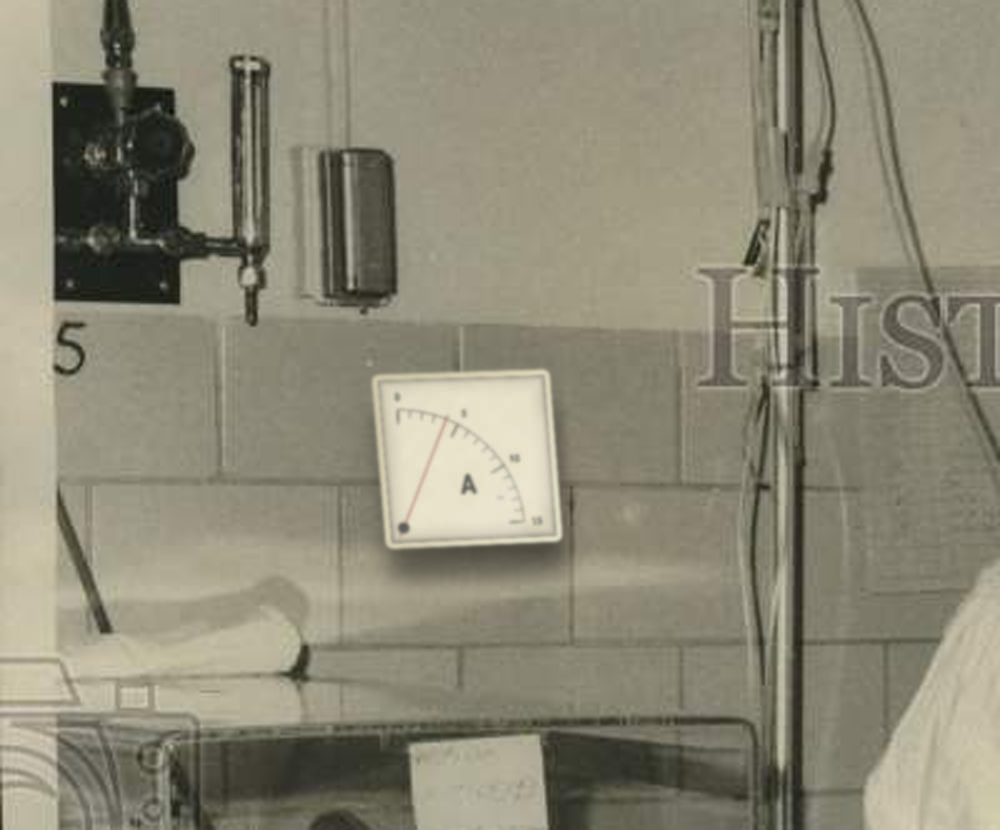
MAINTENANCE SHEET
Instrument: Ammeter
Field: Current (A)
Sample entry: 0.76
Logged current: 4
